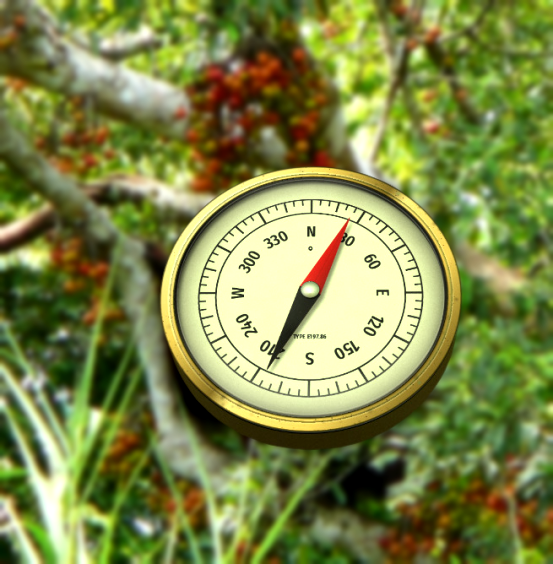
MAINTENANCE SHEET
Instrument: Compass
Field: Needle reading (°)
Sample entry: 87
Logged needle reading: 25
